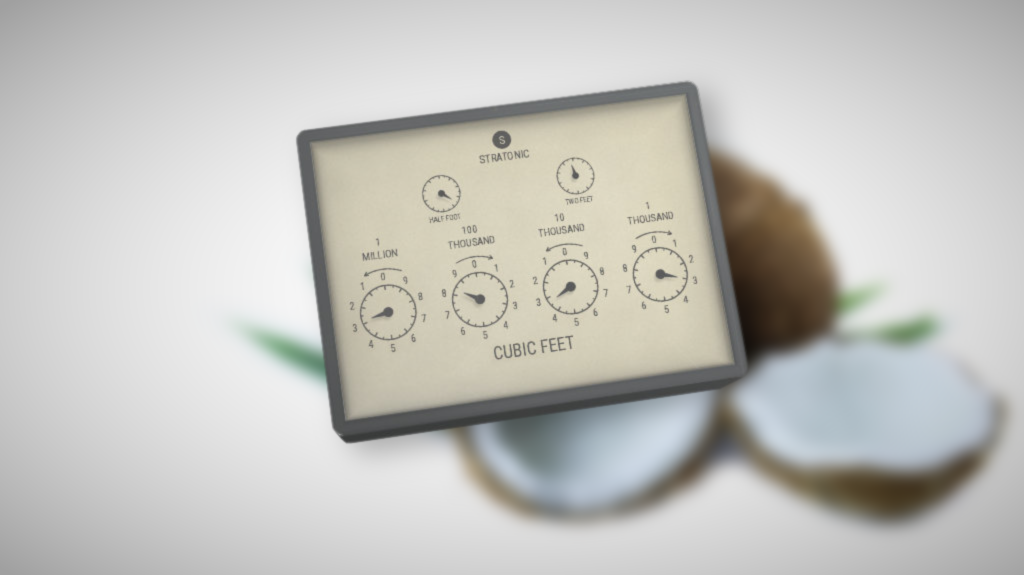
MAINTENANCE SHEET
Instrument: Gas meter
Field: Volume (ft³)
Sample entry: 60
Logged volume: 283300
